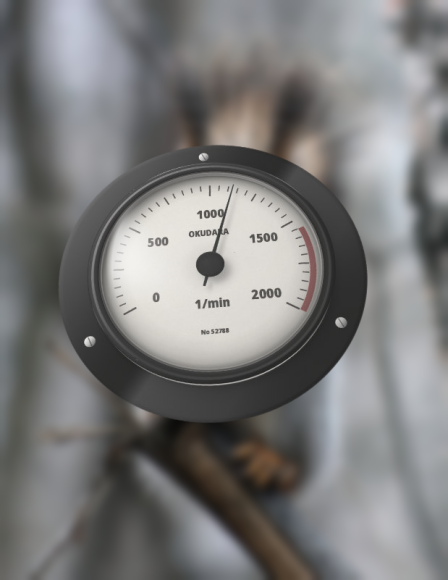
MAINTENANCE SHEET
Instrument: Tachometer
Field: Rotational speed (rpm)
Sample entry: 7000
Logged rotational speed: 1125
